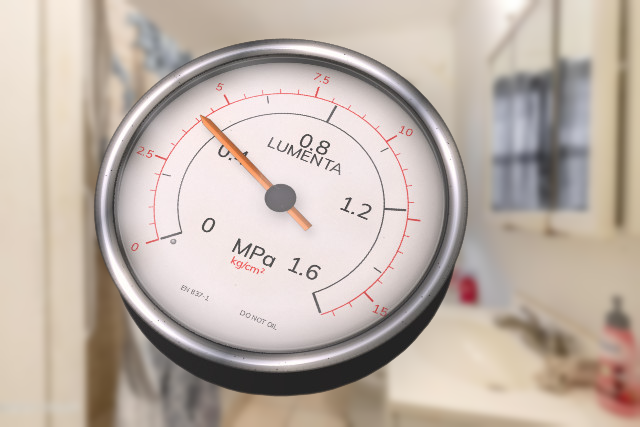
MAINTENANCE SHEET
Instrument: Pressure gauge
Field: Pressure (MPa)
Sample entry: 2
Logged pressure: 0.4
